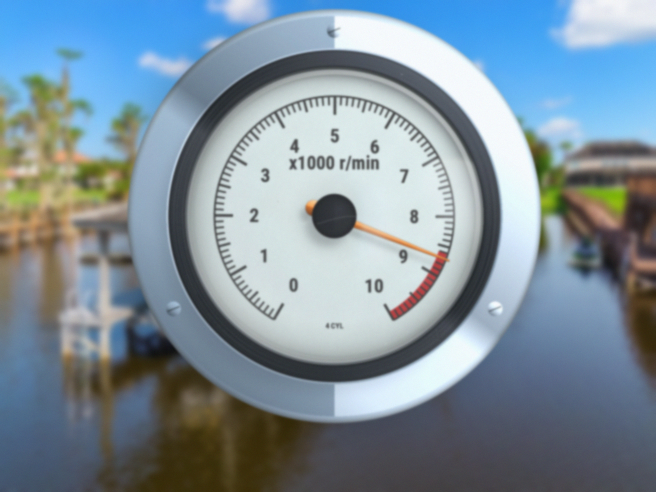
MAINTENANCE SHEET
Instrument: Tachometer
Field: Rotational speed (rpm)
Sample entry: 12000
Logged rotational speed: 8700
